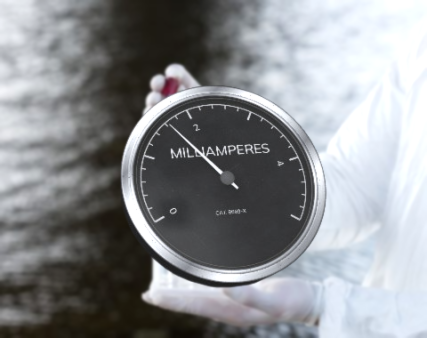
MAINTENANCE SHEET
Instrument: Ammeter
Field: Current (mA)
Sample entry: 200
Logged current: 1.6
